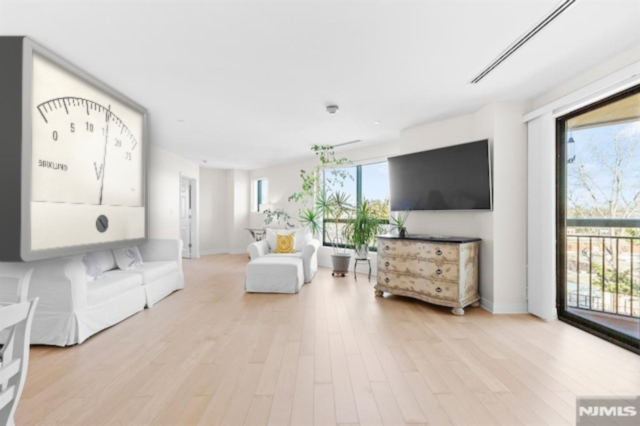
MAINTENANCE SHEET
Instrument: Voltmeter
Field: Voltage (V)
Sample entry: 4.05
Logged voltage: 15
